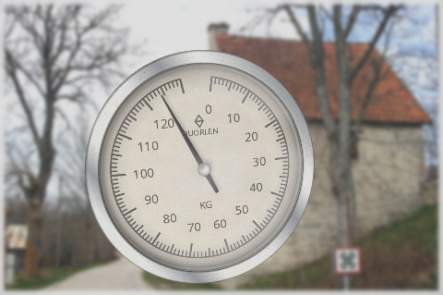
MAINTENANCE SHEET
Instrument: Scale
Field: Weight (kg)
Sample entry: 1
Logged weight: 124
